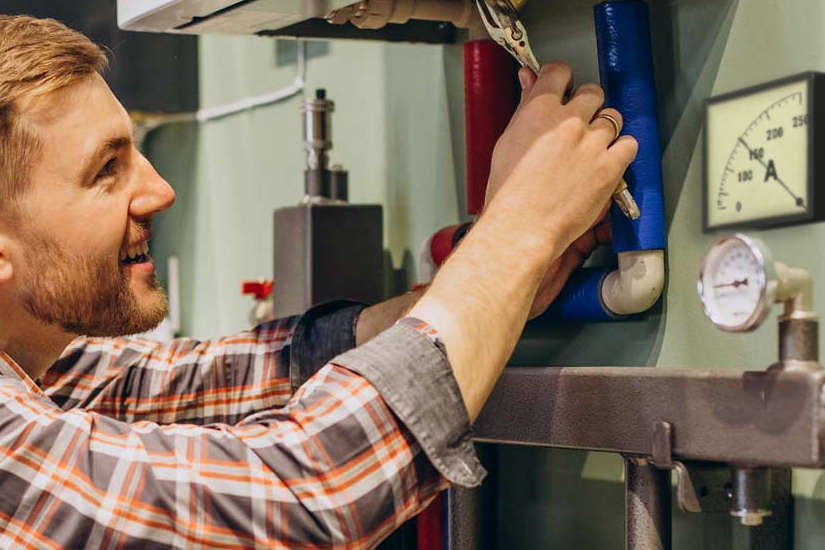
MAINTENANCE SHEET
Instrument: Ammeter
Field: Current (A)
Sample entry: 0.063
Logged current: 150
